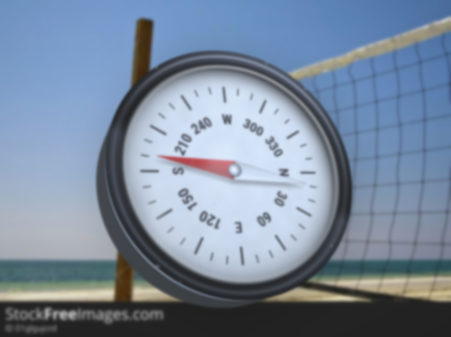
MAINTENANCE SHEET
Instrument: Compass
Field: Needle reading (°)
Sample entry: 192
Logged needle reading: 190
